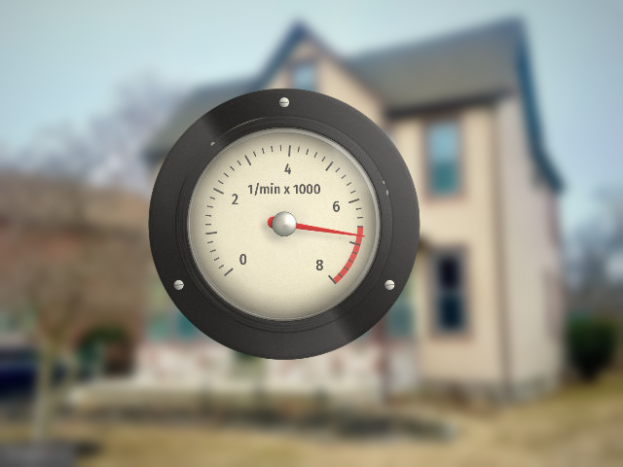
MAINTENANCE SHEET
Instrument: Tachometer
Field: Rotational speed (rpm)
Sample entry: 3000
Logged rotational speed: 6800
